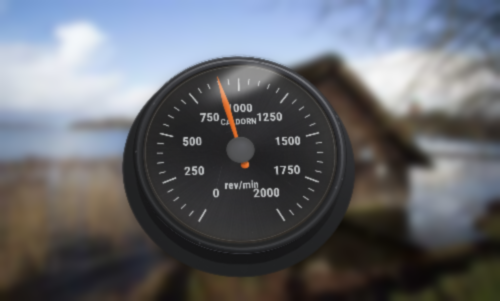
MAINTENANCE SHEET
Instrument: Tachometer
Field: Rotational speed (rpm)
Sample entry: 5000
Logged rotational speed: 900
